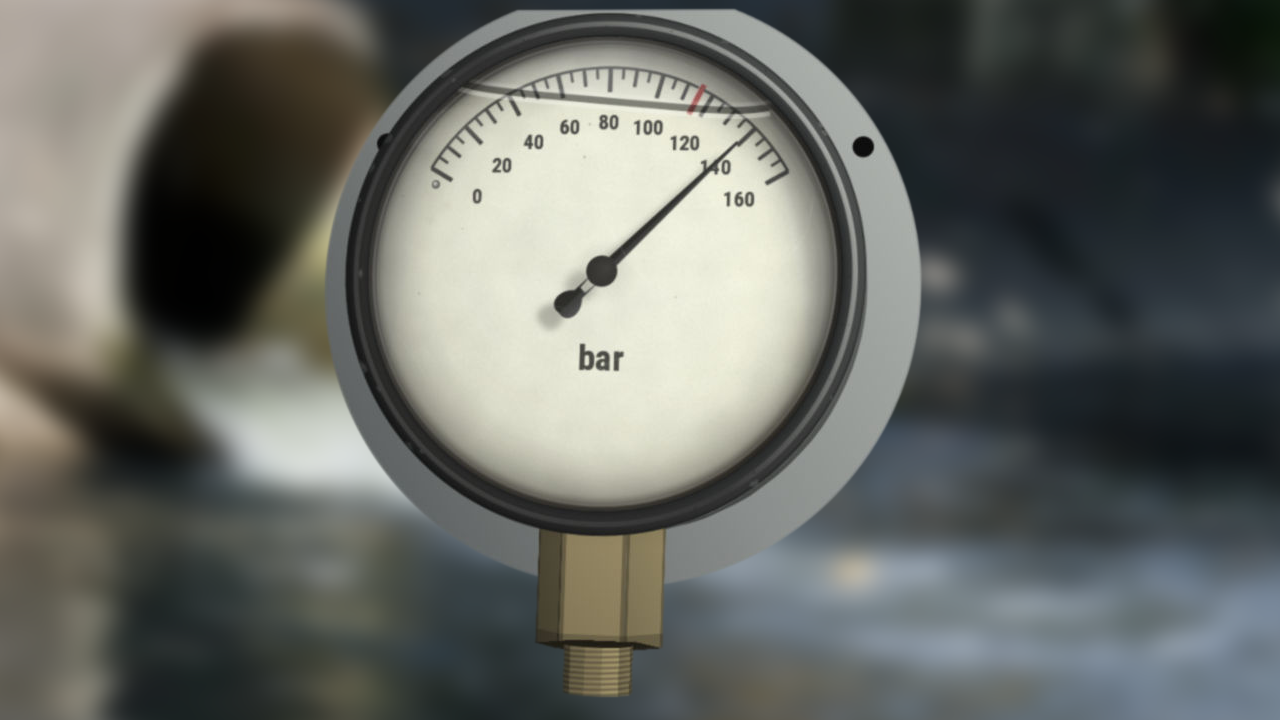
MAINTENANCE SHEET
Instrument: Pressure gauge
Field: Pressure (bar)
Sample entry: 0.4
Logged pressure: 140
